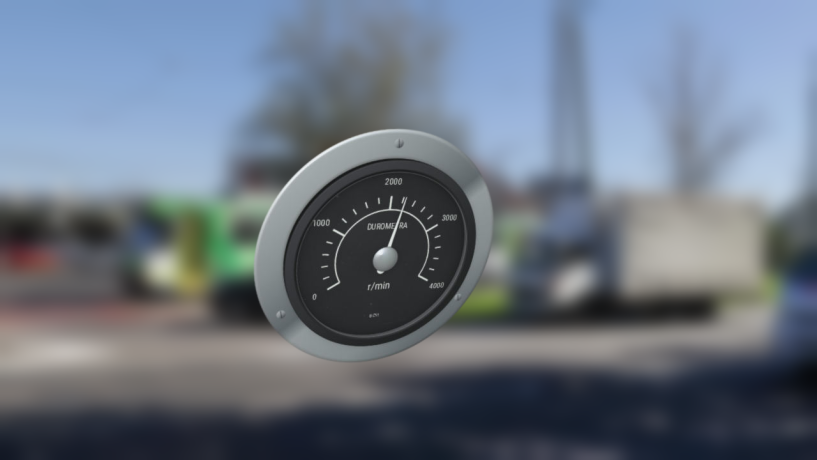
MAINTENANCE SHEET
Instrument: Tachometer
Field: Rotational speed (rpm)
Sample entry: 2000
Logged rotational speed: 2200
